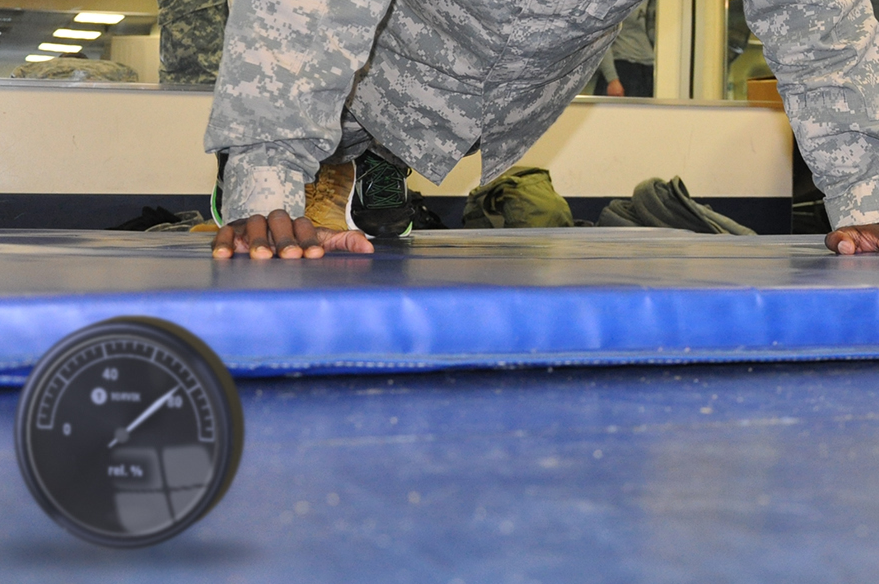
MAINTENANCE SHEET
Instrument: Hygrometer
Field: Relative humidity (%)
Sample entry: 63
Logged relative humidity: 76
